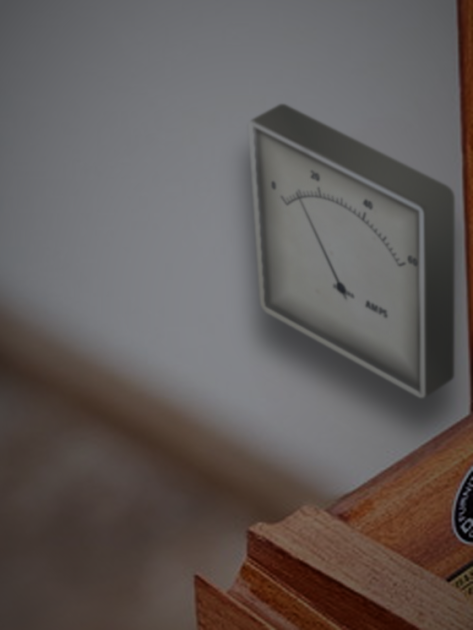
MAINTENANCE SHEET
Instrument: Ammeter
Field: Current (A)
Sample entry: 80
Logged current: 10
